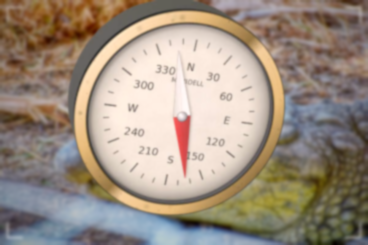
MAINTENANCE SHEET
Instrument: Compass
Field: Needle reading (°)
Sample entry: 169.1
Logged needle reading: 165
